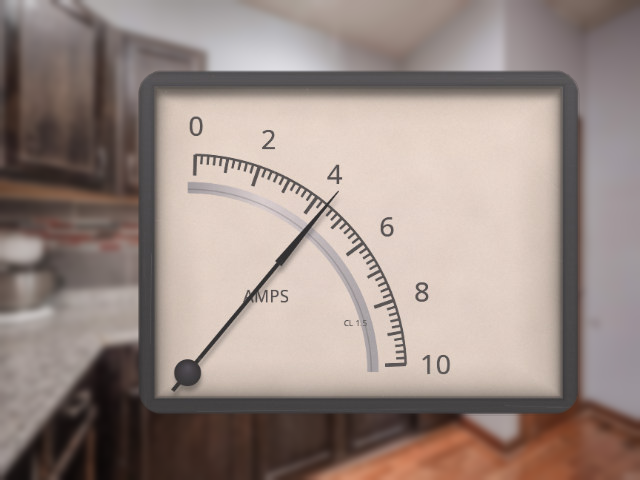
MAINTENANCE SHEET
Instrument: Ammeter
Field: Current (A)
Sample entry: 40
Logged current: 4.4
